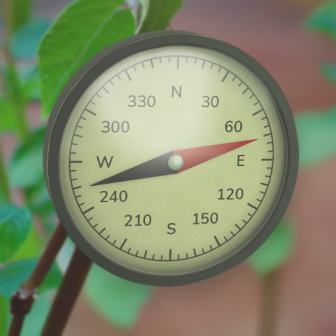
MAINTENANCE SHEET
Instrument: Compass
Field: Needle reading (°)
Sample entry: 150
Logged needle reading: 75
